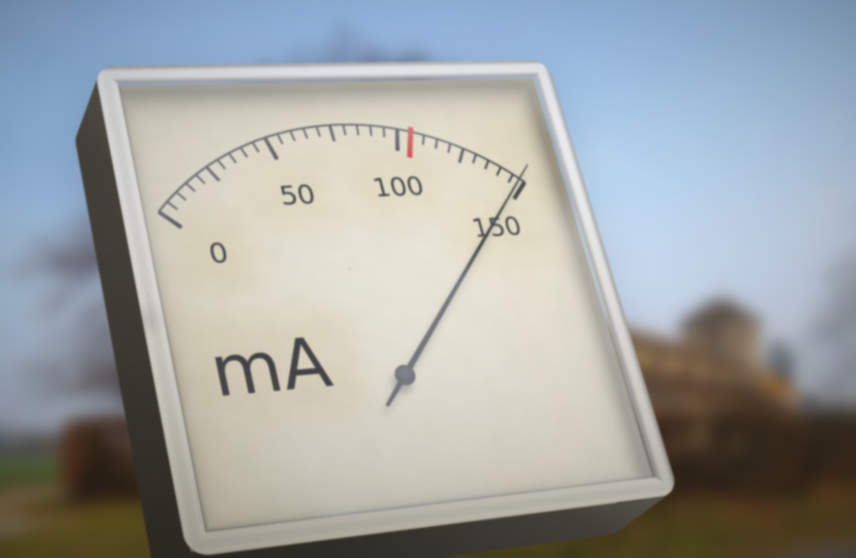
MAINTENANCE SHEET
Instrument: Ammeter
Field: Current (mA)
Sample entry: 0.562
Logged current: 147.5
